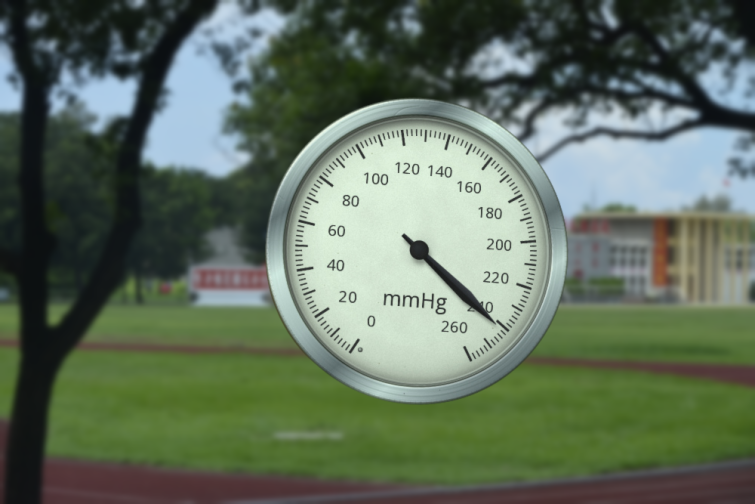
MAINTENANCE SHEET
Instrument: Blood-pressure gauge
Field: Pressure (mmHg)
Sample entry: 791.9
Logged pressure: 242
